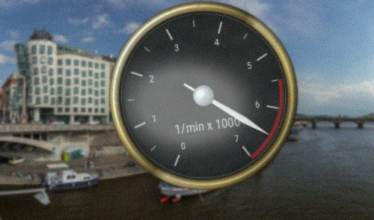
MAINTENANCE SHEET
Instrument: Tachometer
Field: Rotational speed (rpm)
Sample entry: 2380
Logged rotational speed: 6500
